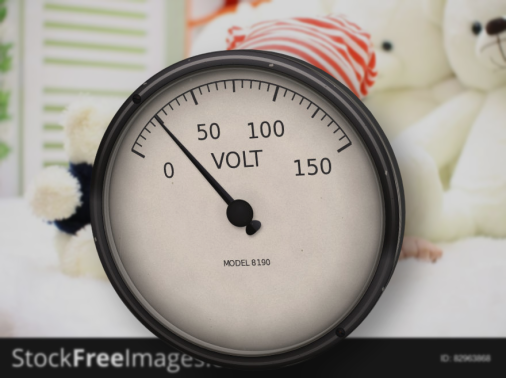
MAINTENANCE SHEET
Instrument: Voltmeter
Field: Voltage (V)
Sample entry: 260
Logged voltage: 25
